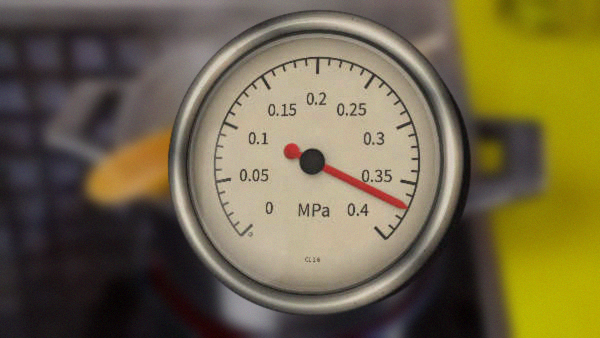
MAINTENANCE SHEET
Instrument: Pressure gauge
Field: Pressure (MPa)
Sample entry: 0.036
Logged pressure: 0.37
